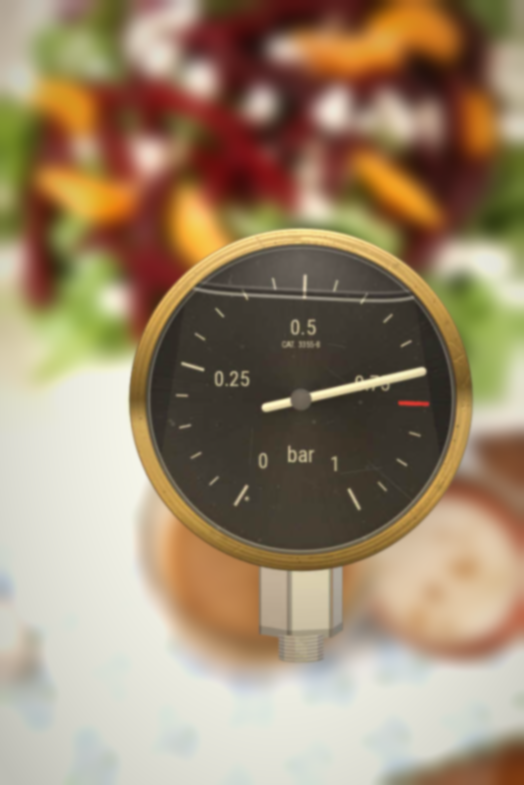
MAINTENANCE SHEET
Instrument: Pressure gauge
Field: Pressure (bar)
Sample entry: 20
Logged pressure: 0.75
